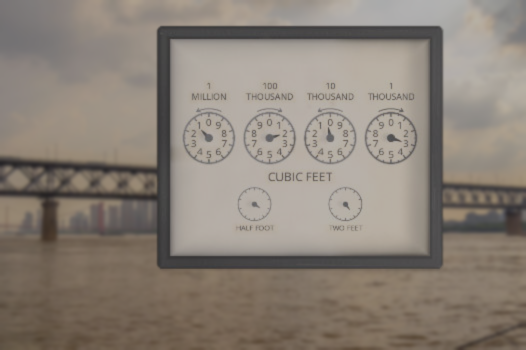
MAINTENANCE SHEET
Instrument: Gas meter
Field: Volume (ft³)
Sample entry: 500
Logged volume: 120300
